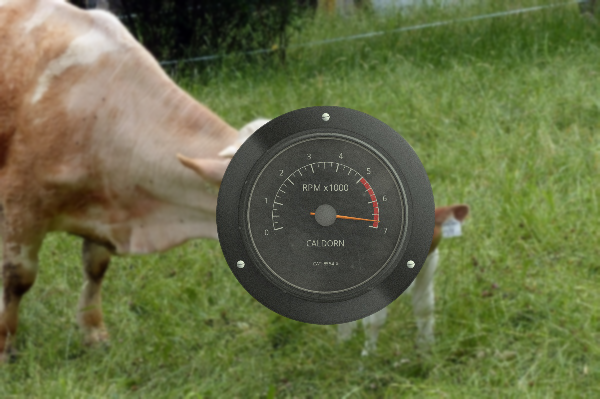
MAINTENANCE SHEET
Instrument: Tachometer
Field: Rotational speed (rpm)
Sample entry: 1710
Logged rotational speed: 6750
